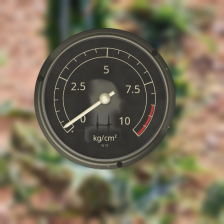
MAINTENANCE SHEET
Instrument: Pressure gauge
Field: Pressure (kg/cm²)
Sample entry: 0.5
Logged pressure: 0.25
